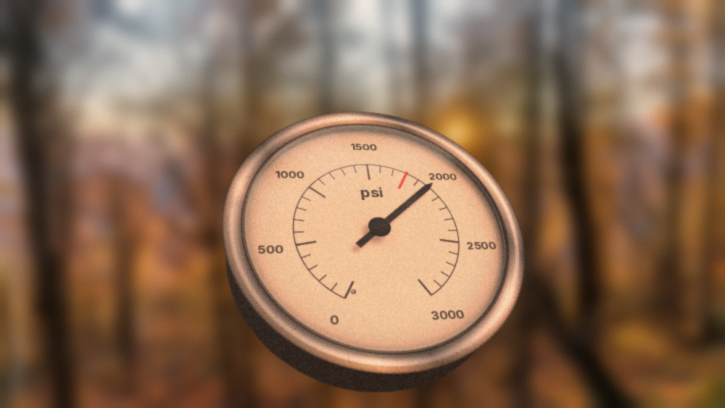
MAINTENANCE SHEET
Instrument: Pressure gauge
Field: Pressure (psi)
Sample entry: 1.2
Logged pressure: 2000
